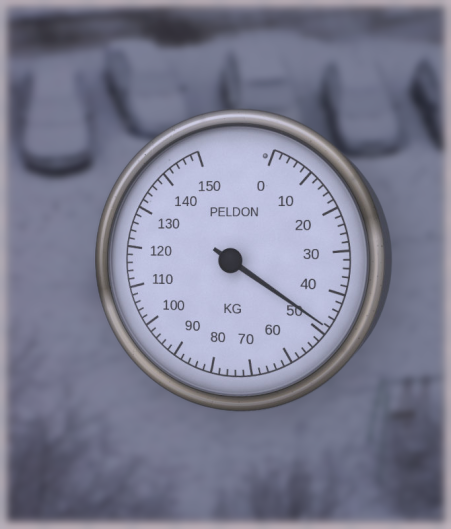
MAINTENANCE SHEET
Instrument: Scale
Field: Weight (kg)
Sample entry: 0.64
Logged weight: 48
